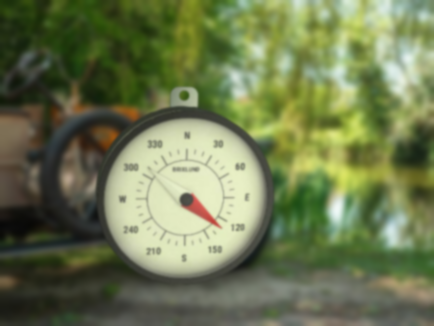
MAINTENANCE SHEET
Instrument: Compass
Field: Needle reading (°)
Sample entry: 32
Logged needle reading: 130
